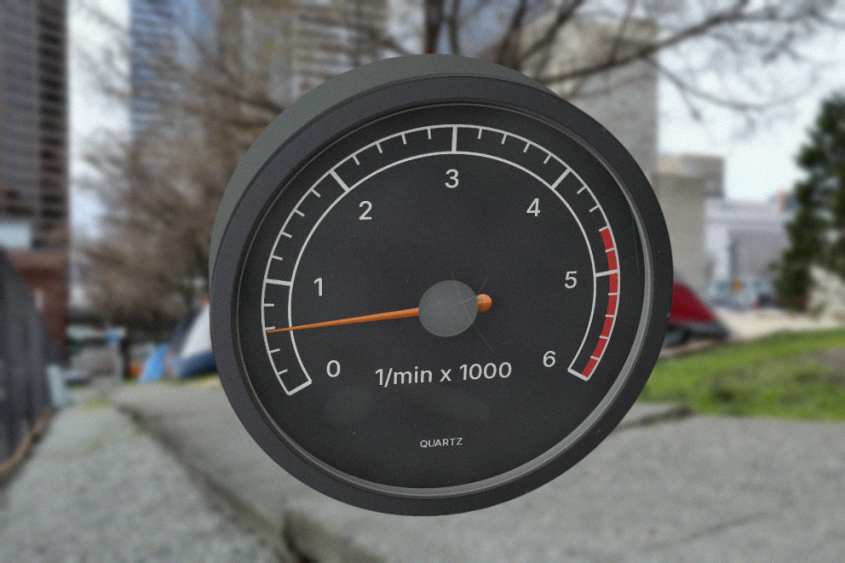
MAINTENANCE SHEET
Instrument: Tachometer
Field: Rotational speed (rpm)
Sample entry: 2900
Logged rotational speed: 600
